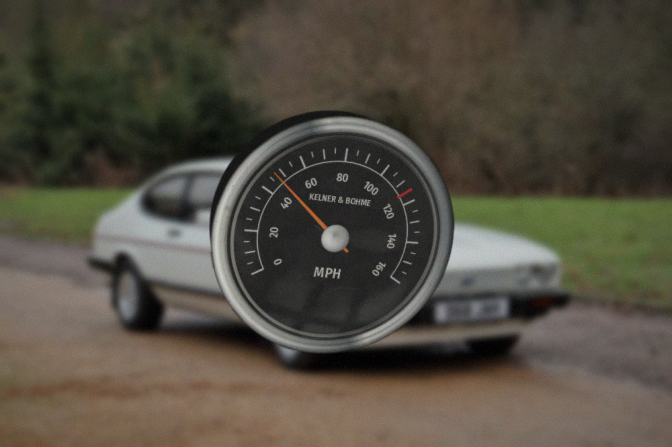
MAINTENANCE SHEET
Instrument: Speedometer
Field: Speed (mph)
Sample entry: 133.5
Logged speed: 47.5
